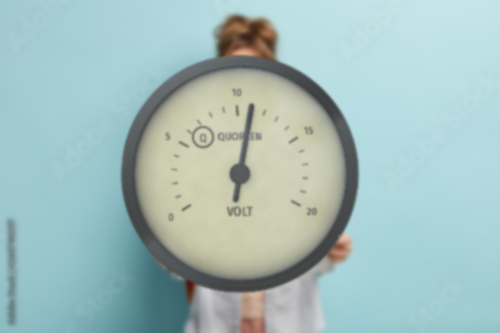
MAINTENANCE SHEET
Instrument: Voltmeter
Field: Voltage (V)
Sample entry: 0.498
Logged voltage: 11
